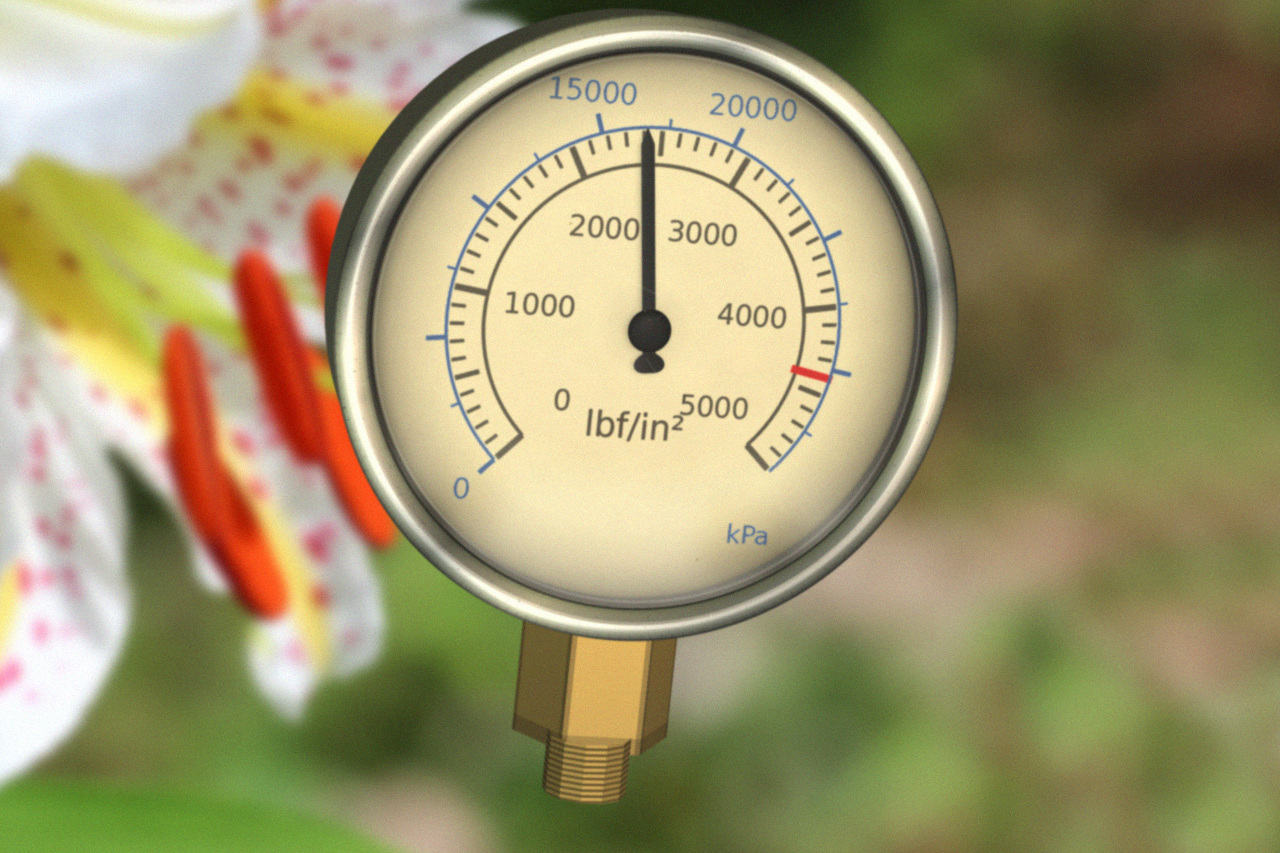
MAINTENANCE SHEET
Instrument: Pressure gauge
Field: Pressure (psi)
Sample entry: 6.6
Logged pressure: 2400
